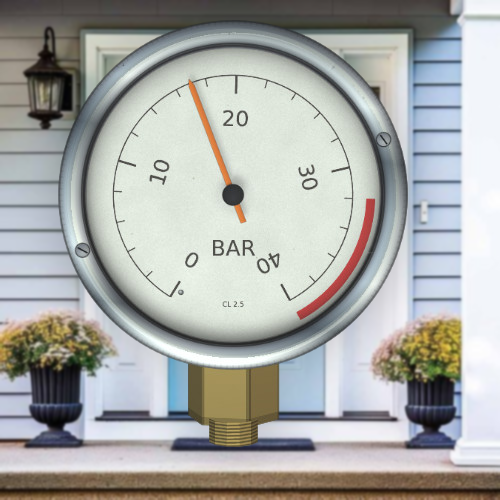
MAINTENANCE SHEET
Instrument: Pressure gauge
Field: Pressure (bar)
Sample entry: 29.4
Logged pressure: 17
